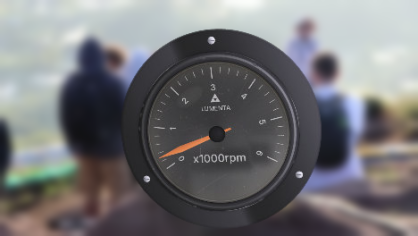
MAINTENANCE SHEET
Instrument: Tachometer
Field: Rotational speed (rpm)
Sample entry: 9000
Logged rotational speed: 300
